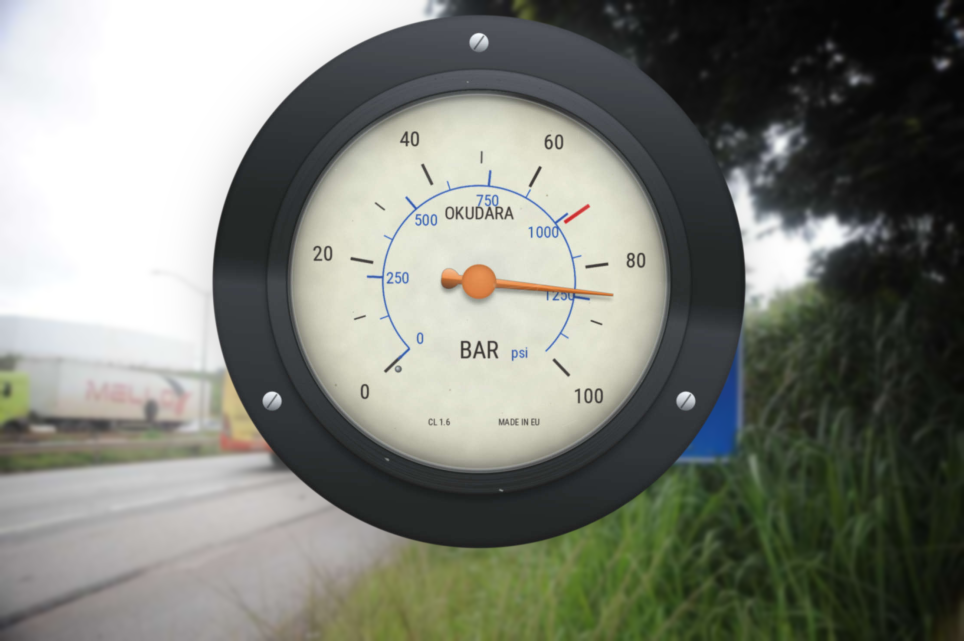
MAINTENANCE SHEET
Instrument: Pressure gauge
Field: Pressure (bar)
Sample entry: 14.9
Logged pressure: 85
